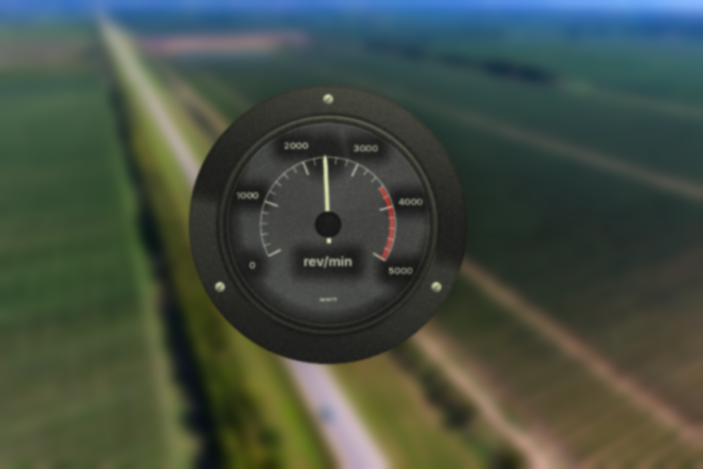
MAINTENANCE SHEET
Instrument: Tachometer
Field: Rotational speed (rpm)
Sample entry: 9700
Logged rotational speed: 2400
